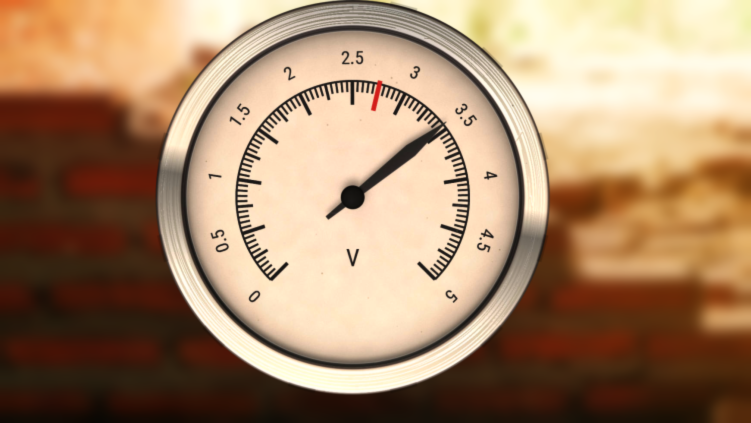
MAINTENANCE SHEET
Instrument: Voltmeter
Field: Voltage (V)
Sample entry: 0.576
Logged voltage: 3.45
